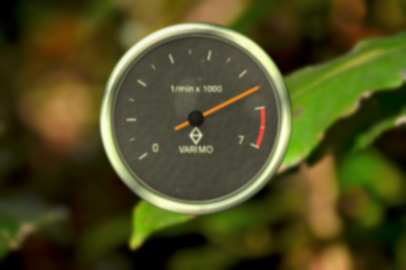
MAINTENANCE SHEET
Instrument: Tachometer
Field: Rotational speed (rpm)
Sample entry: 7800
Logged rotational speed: 5500
